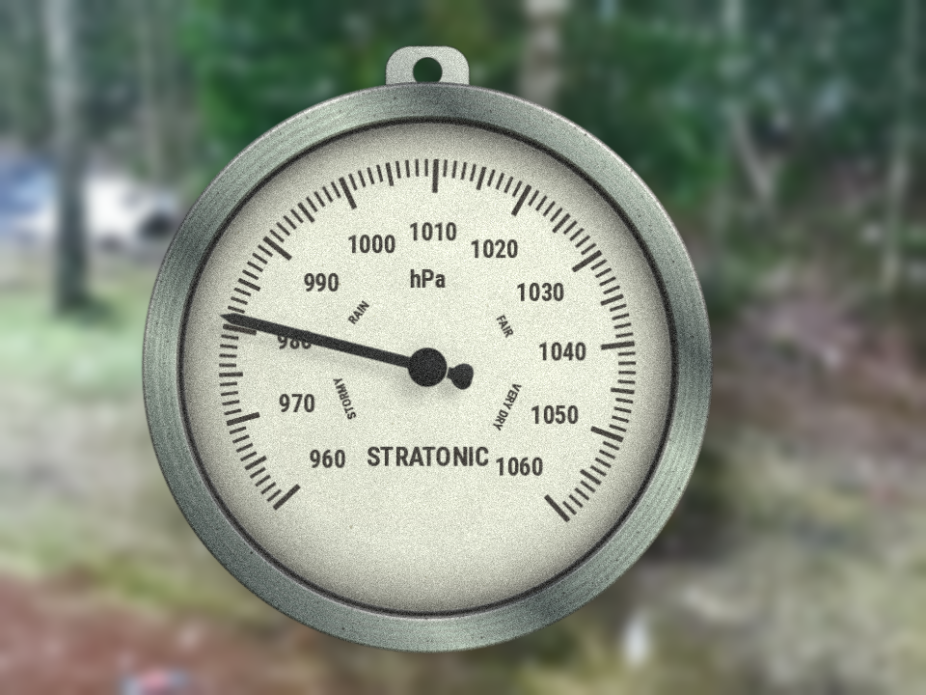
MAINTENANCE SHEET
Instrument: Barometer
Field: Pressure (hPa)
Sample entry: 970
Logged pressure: 981
